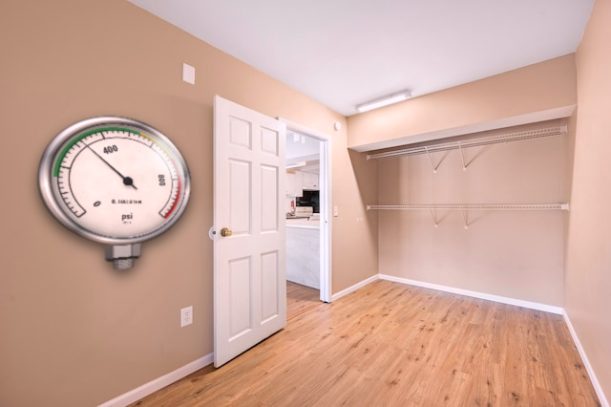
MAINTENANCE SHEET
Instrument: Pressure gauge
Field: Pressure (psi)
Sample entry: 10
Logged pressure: 320
